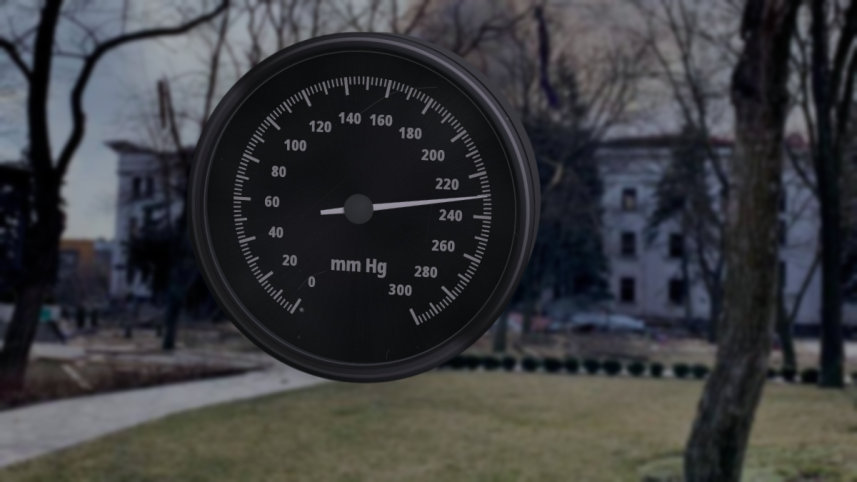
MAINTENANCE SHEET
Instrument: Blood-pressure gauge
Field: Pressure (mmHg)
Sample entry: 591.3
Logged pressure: 230
